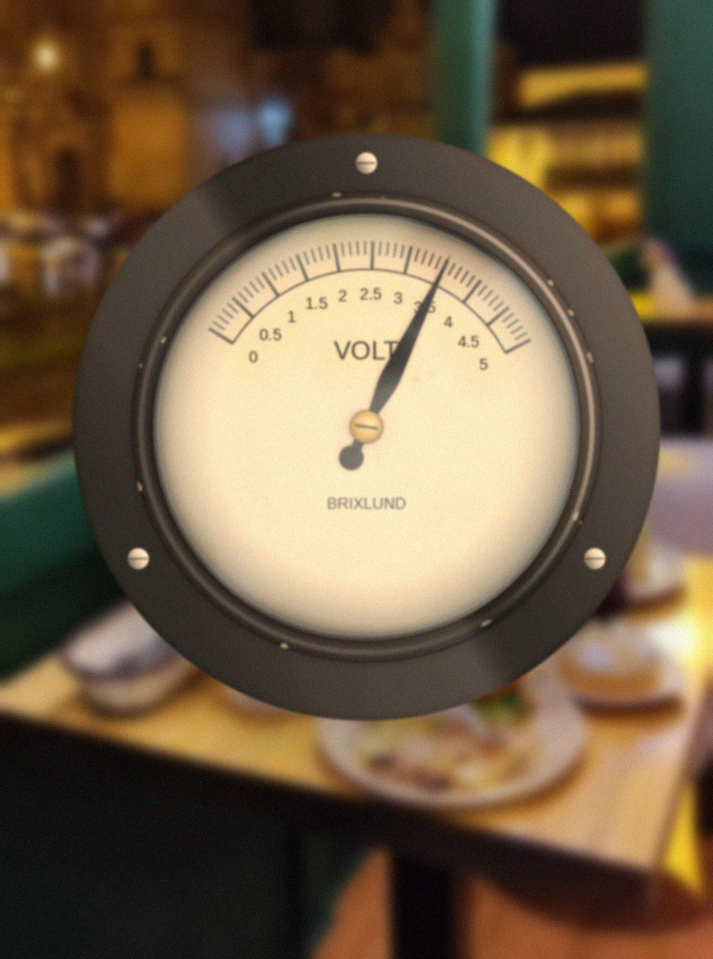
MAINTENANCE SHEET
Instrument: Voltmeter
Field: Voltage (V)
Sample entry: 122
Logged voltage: 3.5
